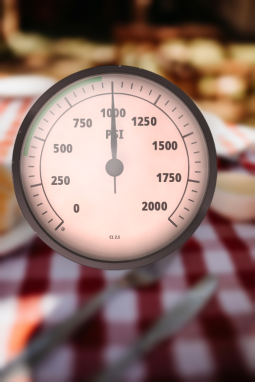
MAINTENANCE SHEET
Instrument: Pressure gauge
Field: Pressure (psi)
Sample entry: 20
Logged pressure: 1000
